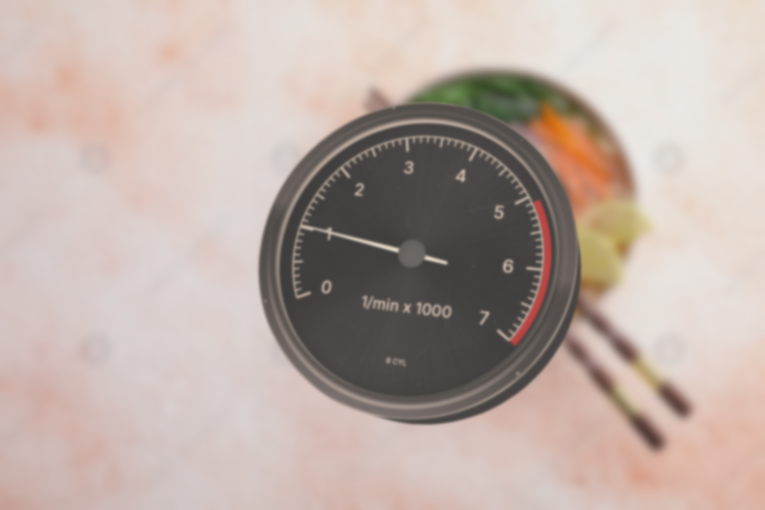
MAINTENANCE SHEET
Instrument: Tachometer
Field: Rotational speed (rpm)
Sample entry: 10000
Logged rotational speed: 1000
